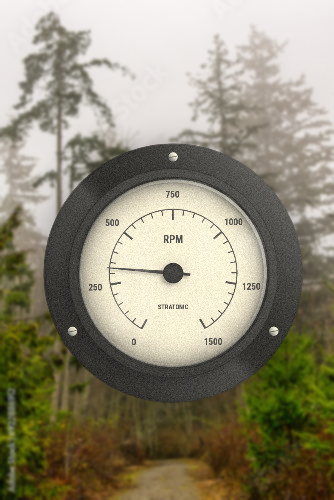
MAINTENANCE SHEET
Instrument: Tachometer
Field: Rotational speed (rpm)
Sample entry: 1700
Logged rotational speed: 325
